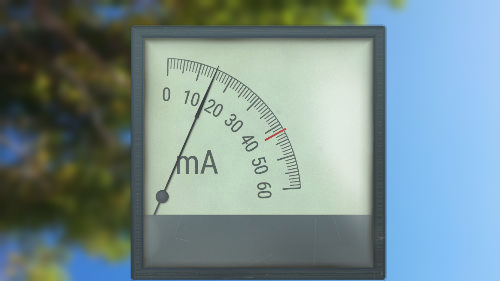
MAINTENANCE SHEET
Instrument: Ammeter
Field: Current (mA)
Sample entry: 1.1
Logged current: 15
